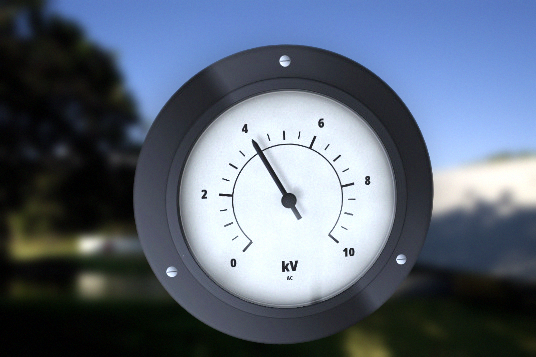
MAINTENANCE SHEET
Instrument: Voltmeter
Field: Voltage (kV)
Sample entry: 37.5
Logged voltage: 4
